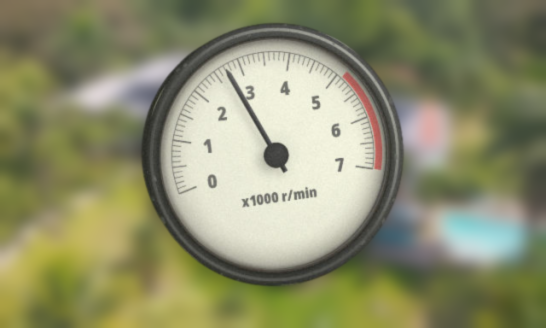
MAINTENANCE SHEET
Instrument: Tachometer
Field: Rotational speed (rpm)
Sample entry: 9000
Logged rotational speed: 2700
